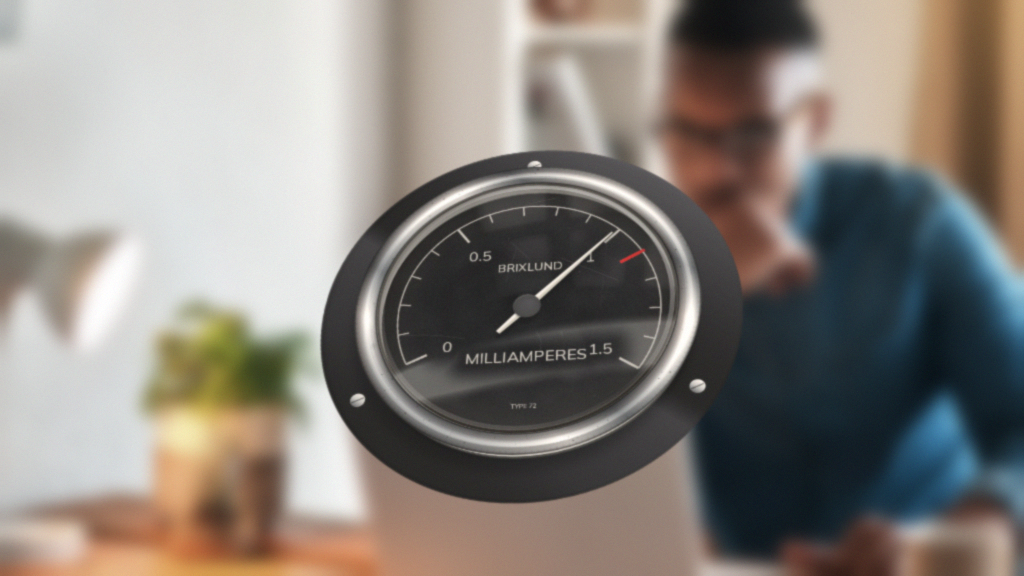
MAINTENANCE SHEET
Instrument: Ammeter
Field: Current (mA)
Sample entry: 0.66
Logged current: 1
